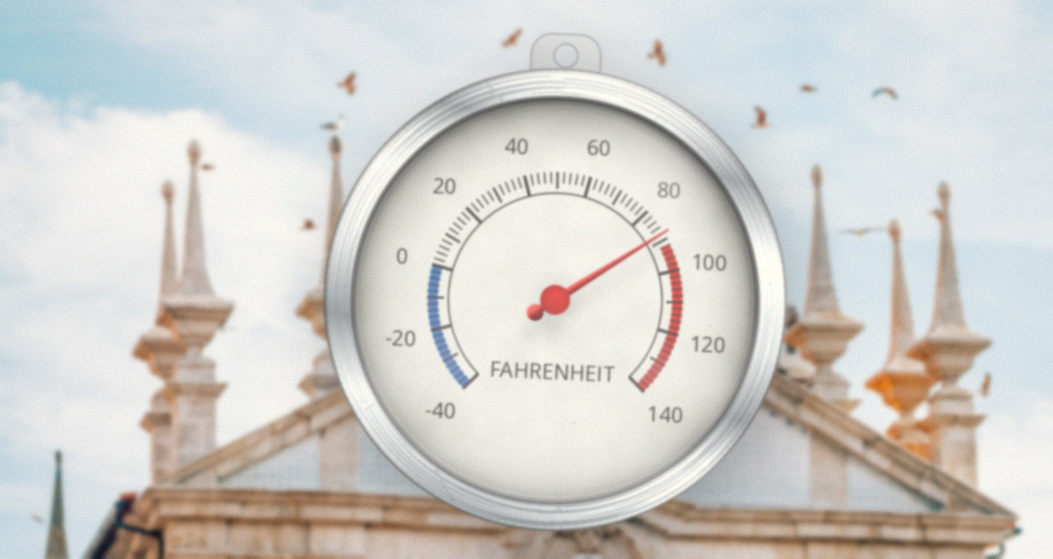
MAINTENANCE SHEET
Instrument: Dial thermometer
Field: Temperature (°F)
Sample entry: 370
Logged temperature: 88
